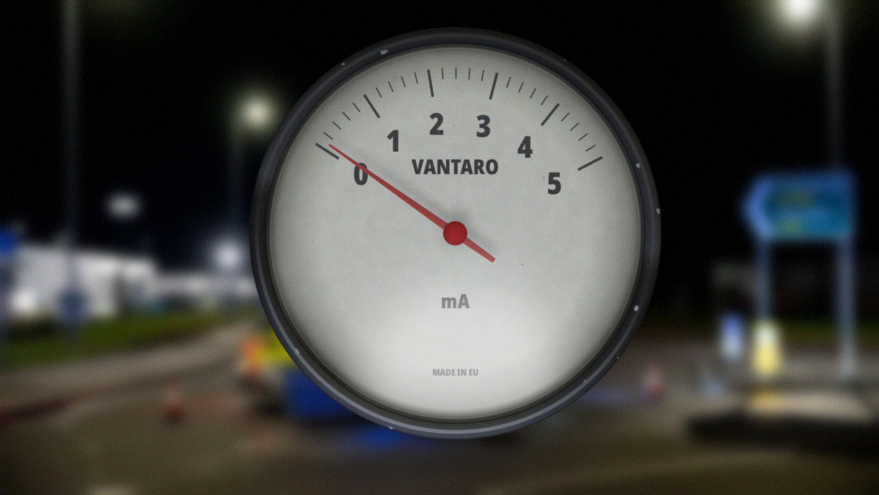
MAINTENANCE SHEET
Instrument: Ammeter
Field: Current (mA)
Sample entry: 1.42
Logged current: 0.1
